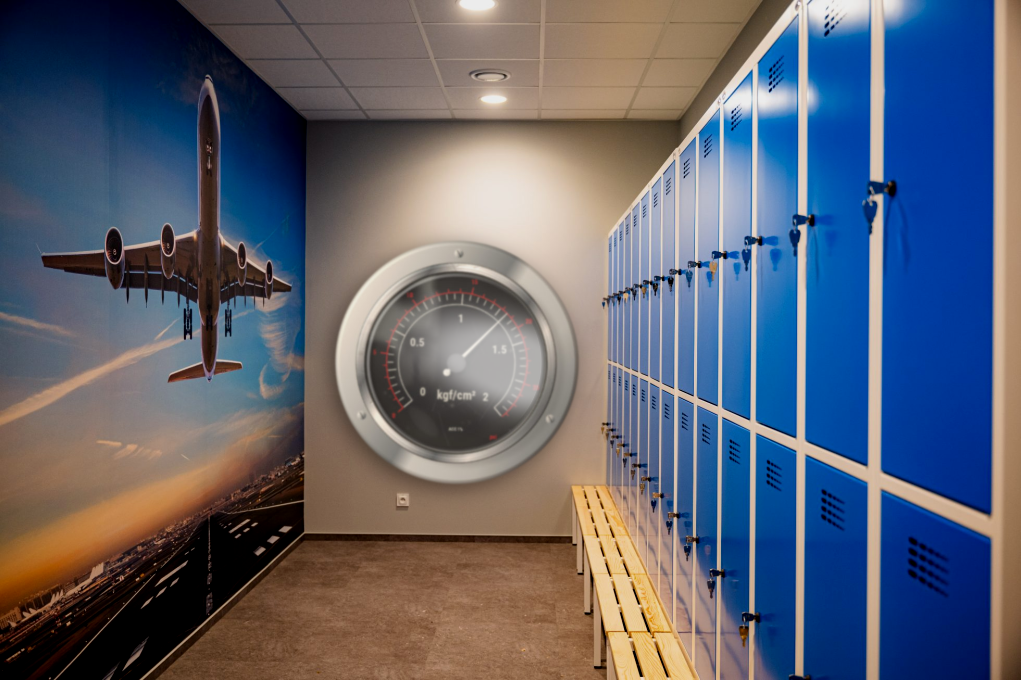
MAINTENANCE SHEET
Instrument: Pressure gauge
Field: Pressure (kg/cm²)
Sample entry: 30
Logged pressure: 1.3
